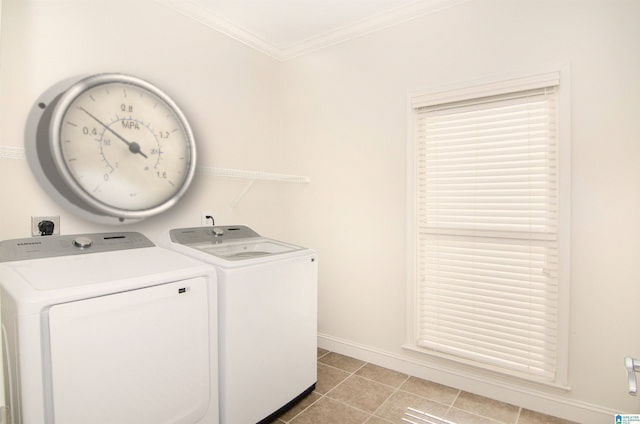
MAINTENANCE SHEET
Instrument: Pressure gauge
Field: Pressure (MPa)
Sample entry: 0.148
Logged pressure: 0.5
